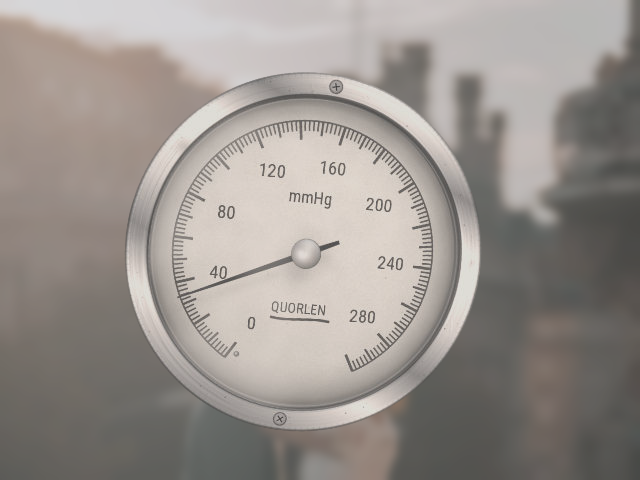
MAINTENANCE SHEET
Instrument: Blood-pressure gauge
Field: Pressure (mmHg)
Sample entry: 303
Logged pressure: 34
